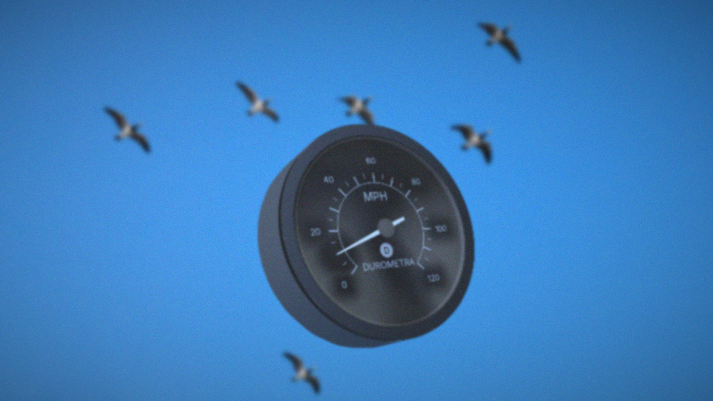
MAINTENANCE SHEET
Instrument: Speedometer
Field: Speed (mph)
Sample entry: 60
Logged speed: 10
